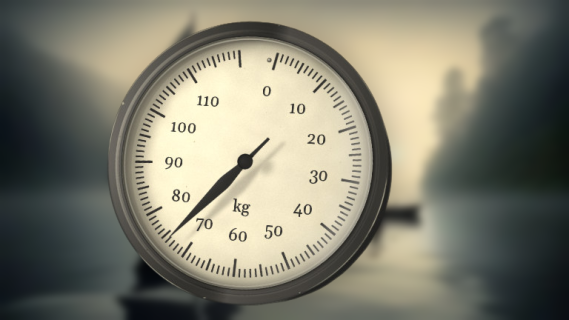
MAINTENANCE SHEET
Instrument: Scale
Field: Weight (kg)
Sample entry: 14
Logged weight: 74
